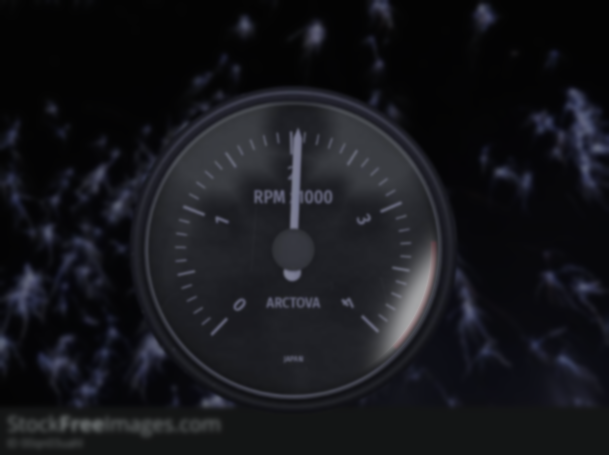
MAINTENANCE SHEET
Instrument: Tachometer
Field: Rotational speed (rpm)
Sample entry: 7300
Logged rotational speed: 2050
